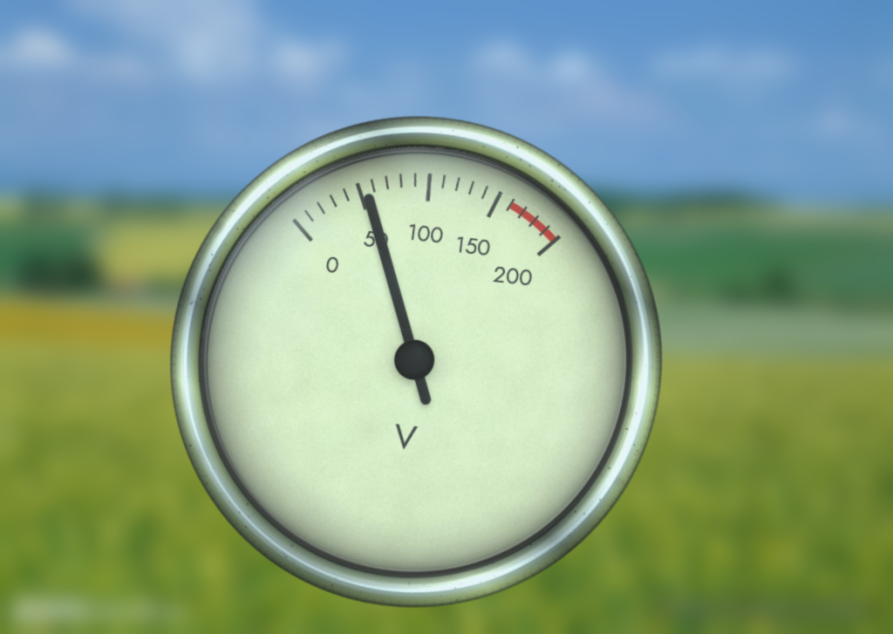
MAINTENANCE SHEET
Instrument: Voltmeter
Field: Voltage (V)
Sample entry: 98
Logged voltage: 55
